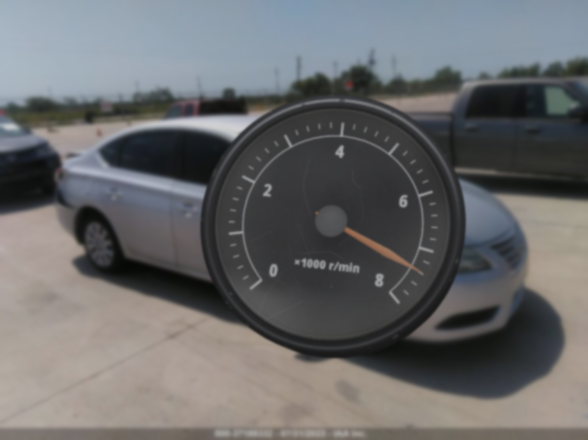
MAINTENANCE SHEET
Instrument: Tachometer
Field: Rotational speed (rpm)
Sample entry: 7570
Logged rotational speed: 7400
